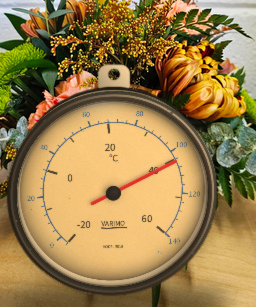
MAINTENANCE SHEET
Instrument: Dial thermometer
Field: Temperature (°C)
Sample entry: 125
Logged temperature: 40
